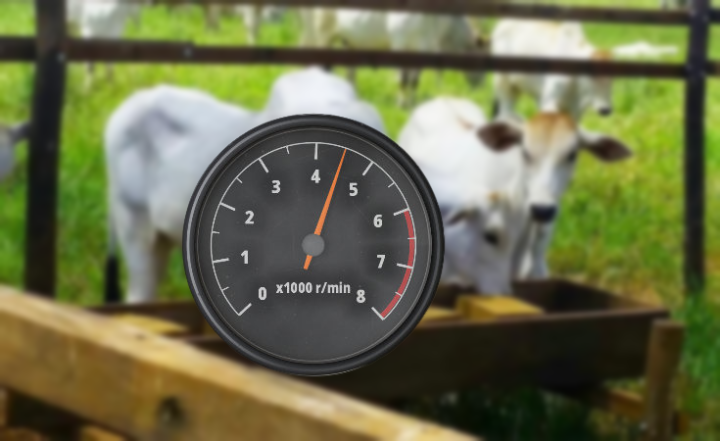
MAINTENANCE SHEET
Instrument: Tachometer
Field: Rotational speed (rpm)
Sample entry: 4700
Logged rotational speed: 4500
